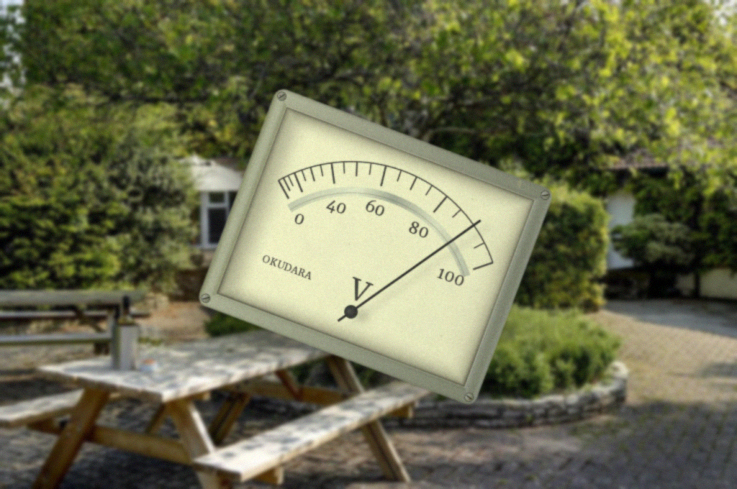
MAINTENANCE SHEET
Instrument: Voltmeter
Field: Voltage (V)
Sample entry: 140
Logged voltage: 90
